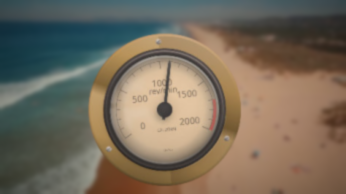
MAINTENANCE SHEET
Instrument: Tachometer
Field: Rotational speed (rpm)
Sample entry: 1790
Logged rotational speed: 1100
